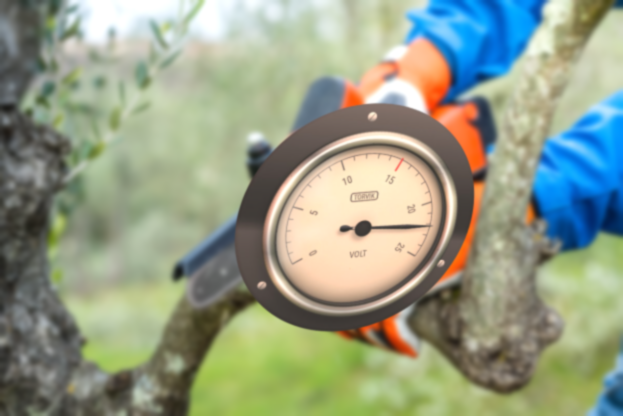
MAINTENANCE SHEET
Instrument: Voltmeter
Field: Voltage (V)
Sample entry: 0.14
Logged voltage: 22
